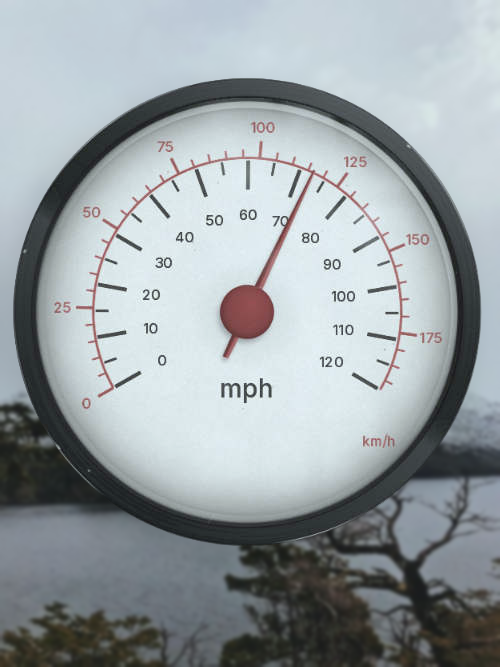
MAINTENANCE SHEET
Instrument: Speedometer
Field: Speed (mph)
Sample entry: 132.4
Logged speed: 72.5
